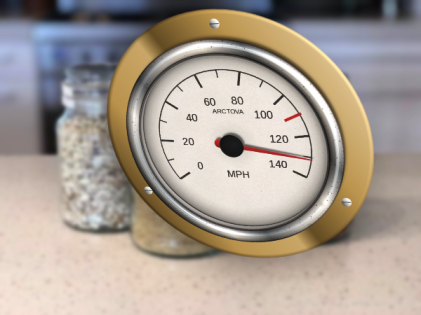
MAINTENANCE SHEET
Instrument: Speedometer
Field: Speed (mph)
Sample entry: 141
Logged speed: 130
